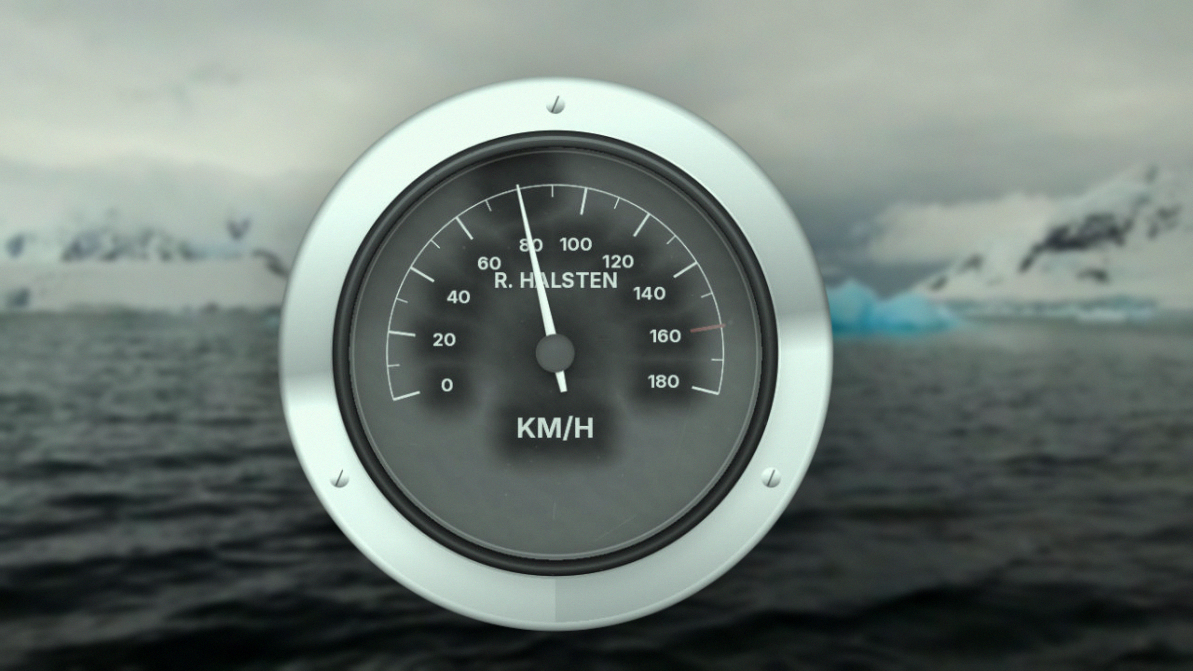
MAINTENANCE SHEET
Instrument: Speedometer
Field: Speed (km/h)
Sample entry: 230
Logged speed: 80
